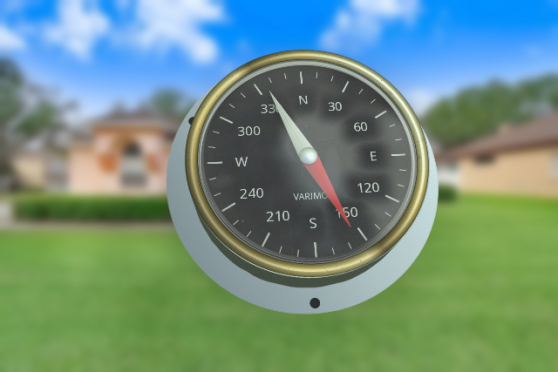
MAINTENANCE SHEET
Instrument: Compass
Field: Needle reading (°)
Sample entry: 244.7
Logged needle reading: 155
